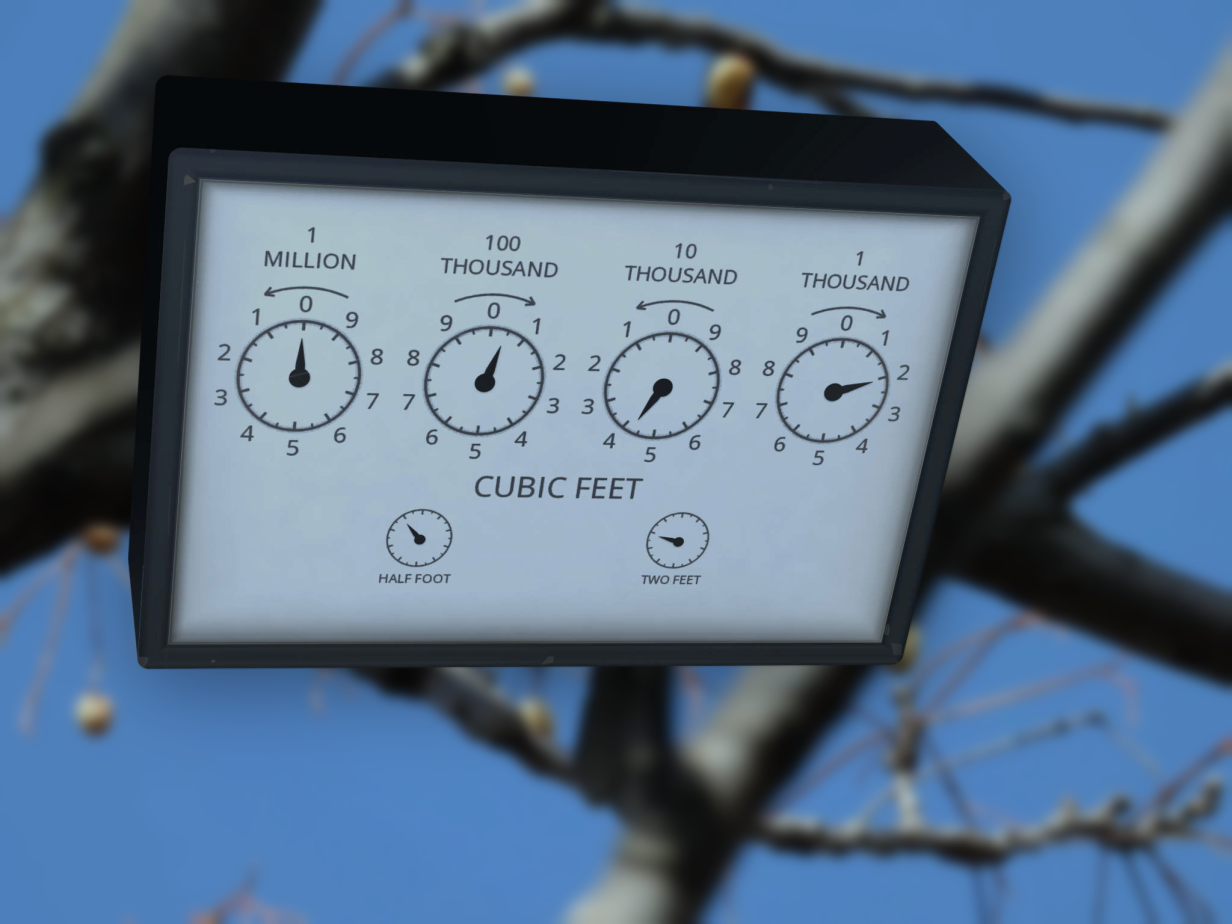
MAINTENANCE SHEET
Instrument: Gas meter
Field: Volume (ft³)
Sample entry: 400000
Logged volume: 4200
